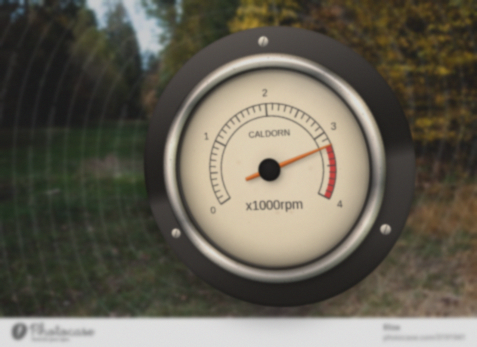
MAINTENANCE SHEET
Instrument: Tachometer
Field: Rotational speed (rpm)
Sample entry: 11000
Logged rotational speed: 3200
